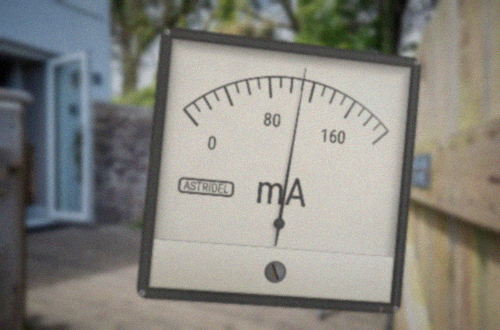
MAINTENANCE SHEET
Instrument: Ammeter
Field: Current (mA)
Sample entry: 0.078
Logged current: 110
